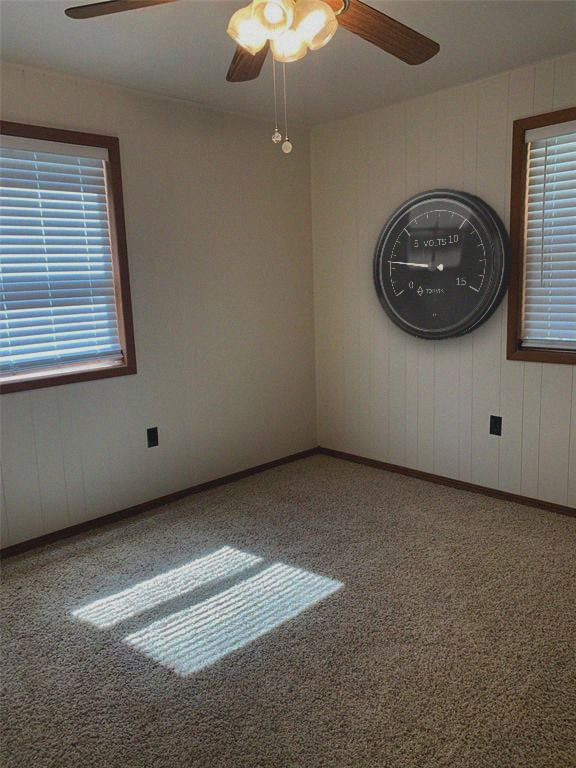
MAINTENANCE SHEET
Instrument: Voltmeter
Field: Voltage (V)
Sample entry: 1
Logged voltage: 2.5
